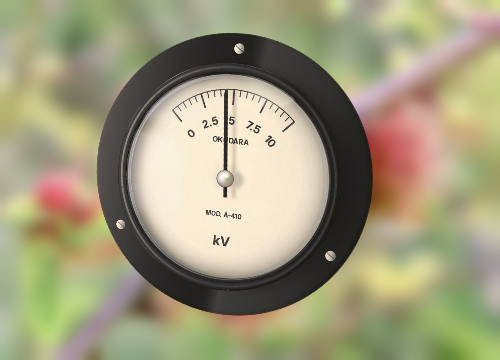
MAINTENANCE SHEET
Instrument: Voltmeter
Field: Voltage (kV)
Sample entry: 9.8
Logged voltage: 4.5
